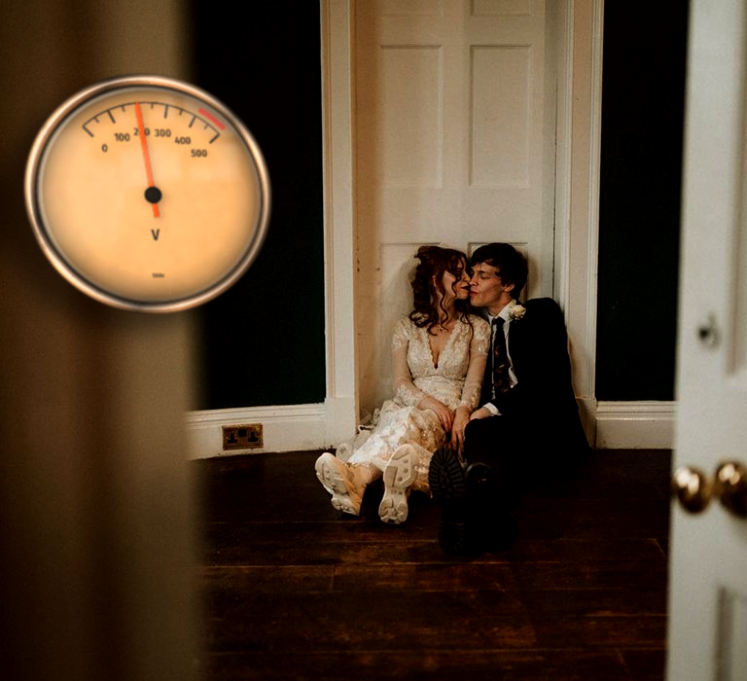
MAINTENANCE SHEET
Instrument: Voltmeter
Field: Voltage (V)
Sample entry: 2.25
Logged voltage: 200
